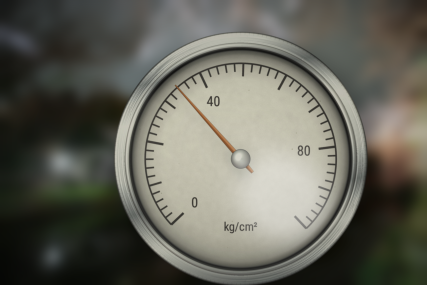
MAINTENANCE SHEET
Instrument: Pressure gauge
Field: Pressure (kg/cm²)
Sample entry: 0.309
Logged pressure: 34
